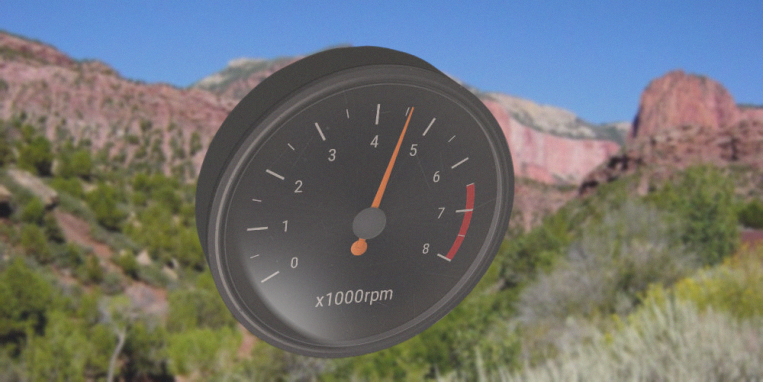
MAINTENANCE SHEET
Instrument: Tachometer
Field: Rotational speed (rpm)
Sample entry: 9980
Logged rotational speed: 4500
